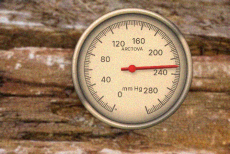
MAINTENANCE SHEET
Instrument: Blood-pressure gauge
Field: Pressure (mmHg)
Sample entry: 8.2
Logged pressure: 230
